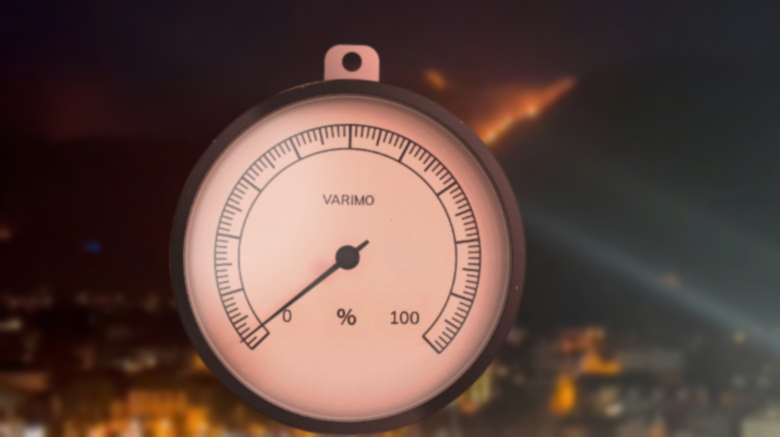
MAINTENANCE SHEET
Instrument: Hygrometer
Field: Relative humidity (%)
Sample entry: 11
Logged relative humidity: 2
